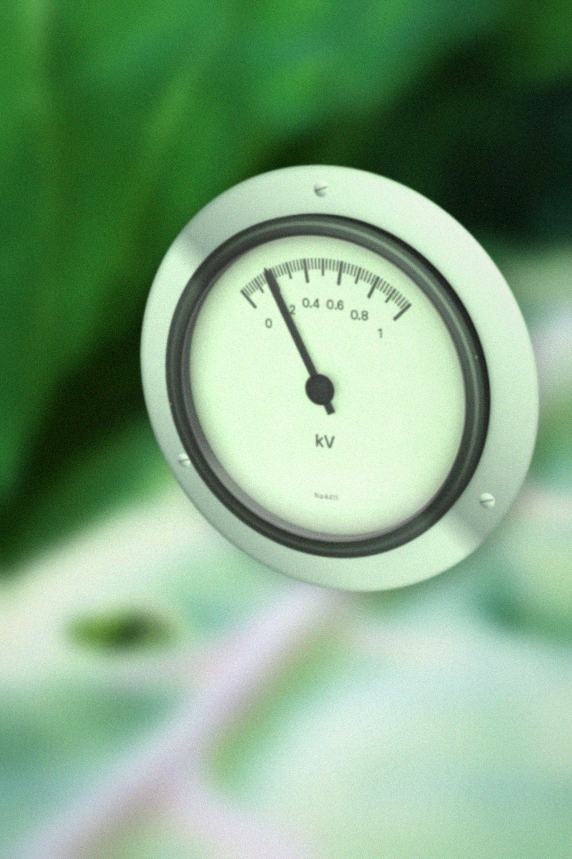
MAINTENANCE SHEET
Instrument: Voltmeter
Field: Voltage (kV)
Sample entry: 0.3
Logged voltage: 0.2
